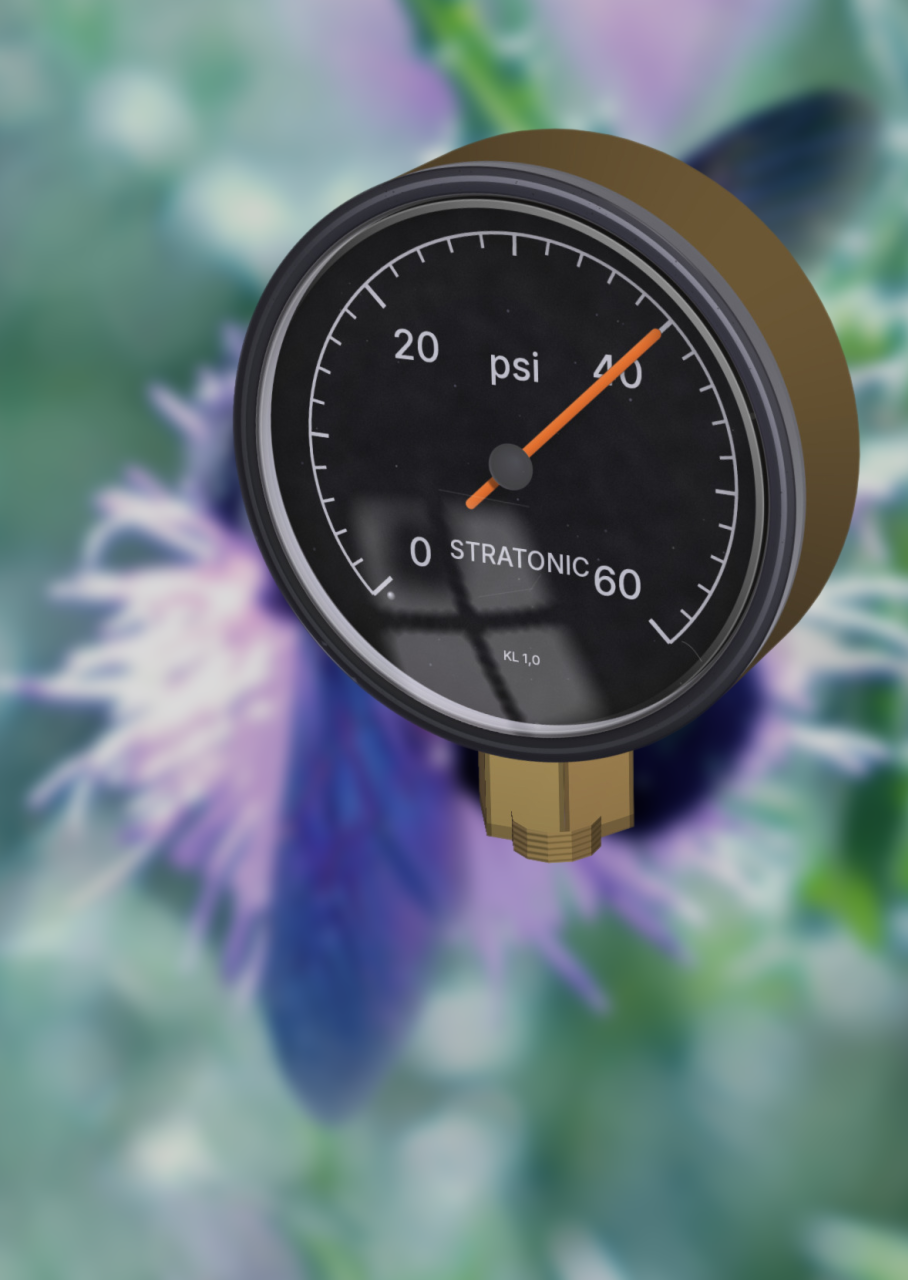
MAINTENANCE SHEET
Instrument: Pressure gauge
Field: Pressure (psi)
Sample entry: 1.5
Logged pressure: 40
